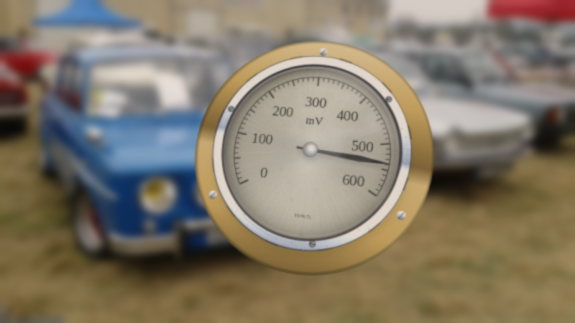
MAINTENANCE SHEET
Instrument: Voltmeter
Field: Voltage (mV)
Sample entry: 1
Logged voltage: 540
